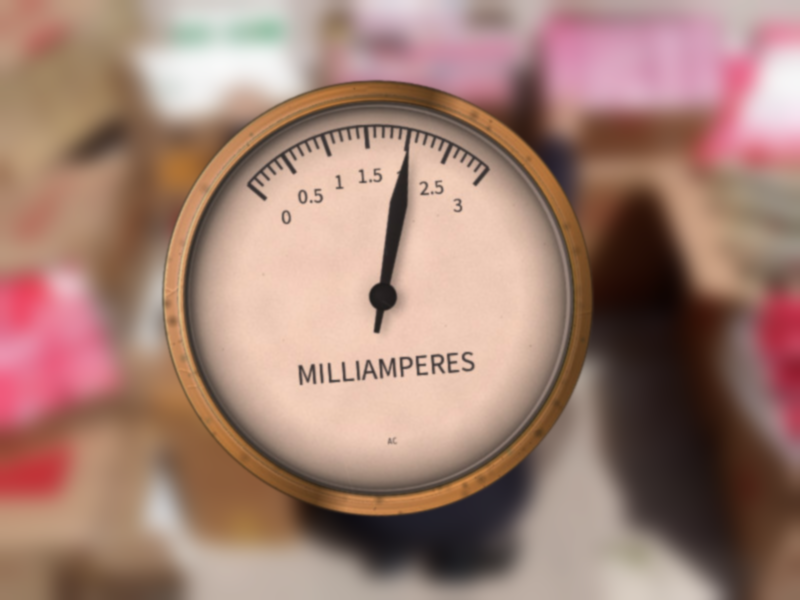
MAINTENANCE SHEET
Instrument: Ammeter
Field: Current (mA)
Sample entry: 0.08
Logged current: 2
